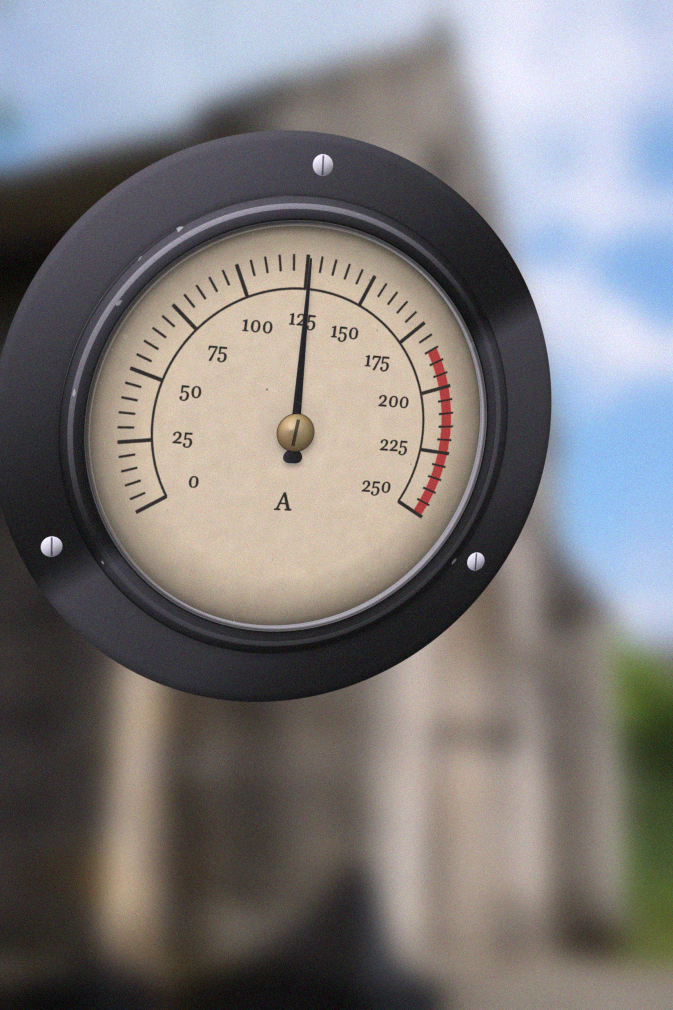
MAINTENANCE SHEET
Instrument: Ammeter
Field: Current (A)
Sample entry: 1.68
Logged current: 125
